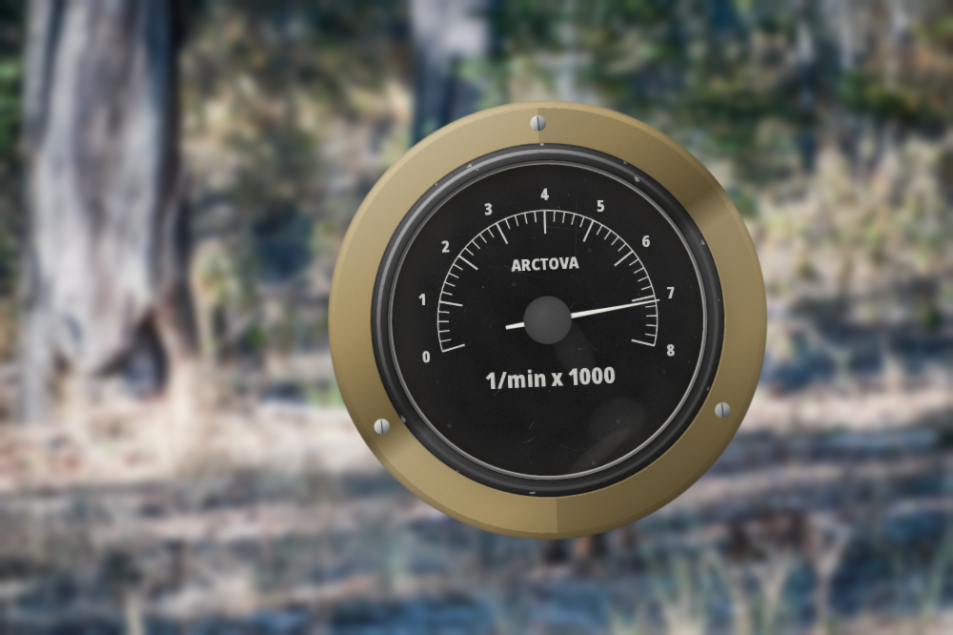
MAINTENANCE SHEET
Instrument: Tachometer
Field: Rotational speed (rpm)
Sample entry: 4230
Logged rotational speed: 7100
